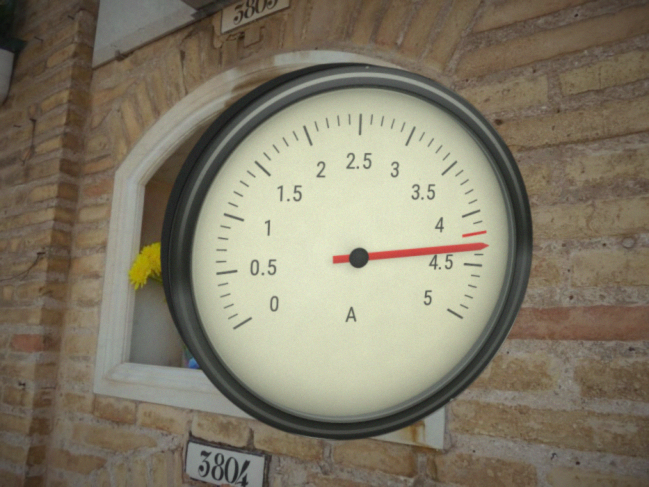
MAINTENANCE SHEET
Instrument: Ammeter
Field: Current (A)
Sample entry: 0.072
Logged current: 4.3
